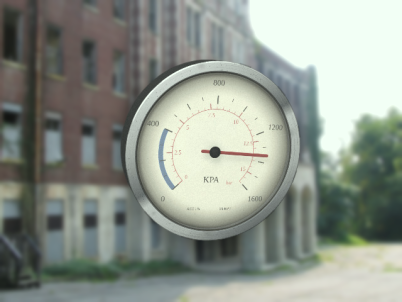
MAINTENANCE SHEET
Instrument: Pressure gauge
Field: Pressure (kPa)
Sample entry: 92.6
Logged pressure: 1350
